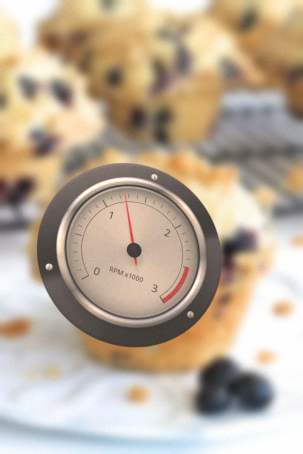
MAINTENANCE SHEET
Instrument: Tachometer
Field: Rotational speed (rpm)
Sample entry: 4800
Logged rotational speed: 1250
